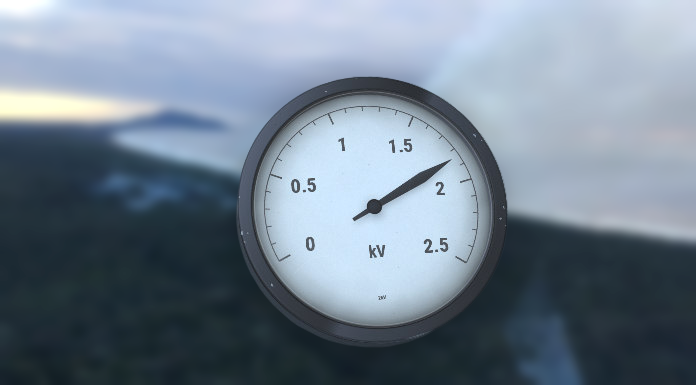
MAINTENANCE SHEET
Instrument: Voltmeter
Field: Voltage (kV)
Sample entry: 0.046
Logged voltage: 1.85
